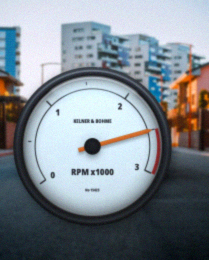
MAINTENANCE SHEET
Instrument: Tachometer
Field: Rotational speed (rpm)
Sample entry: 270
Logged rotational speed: 2500
